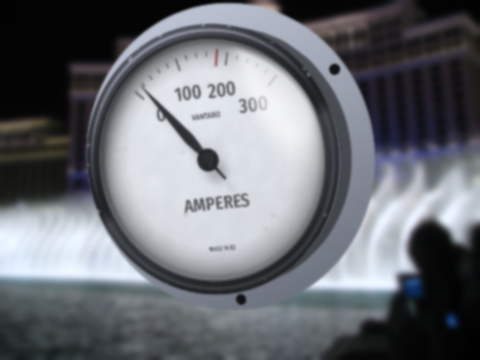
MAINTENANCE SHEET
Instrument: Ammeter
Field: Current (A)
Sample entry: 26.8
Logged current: 20
